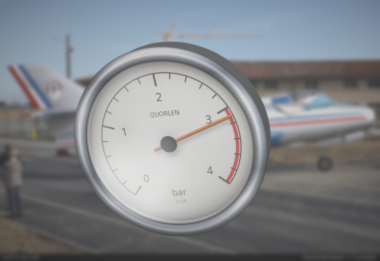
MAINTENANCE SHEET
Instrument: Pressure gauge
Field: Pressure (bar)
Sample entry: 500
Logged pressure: 3.1
